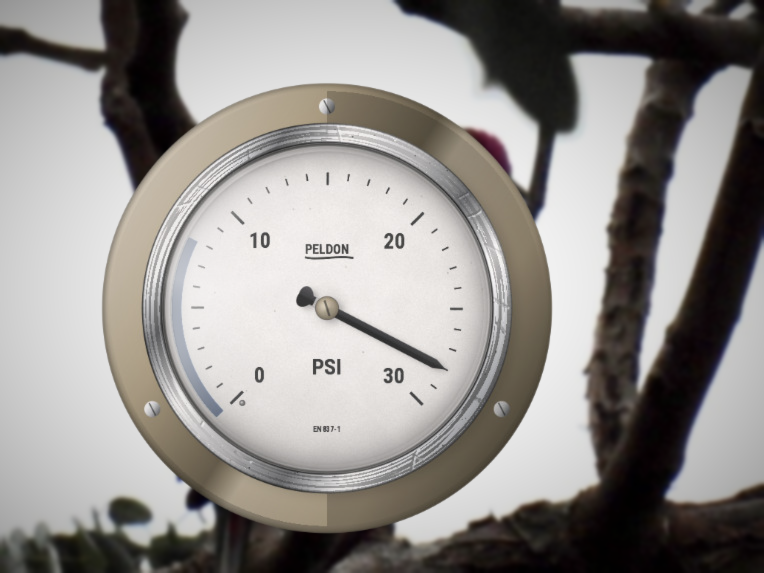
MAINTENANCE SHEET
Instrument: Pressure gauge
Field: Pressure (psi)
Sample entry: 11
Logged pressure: 28
